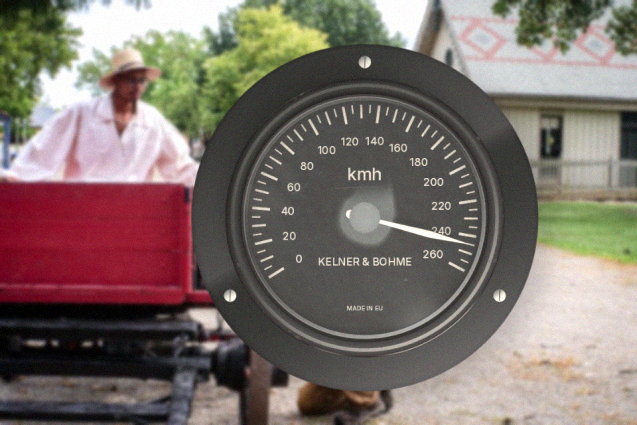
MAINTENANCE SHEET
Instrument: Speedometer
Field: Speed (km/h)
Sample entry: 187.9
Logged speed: 245
